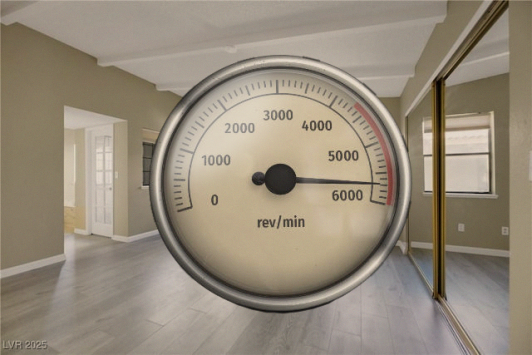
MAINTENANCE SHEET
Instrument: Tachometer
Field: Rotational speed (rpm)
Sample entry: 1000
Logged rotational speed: 5700
